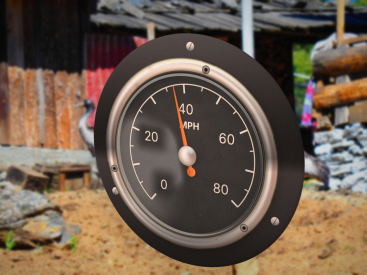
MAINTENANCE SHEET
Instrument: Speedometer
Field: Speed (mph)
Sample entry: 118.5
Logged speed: 37.5
